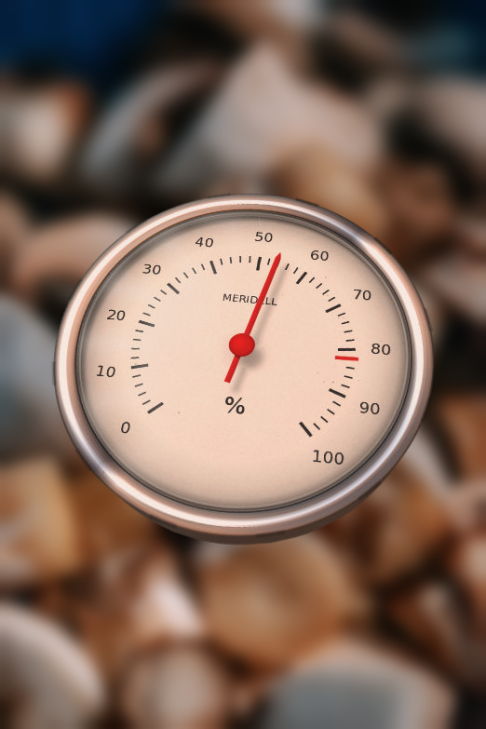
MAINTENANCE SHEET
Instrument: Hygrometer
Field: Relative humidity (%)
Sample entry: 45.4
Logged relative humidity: 54
